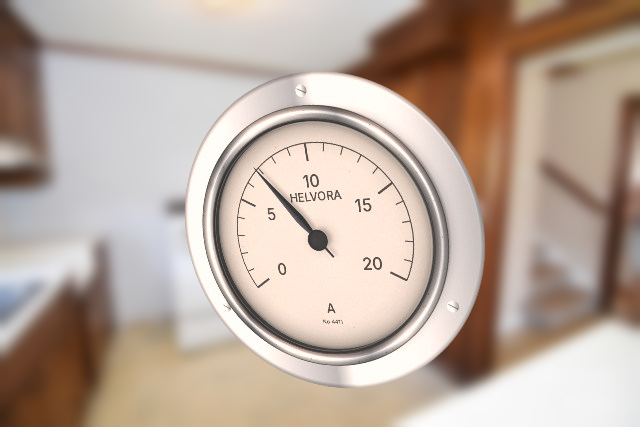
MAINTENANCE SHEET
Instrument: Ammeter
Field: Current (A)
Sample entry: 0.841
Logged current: 7
